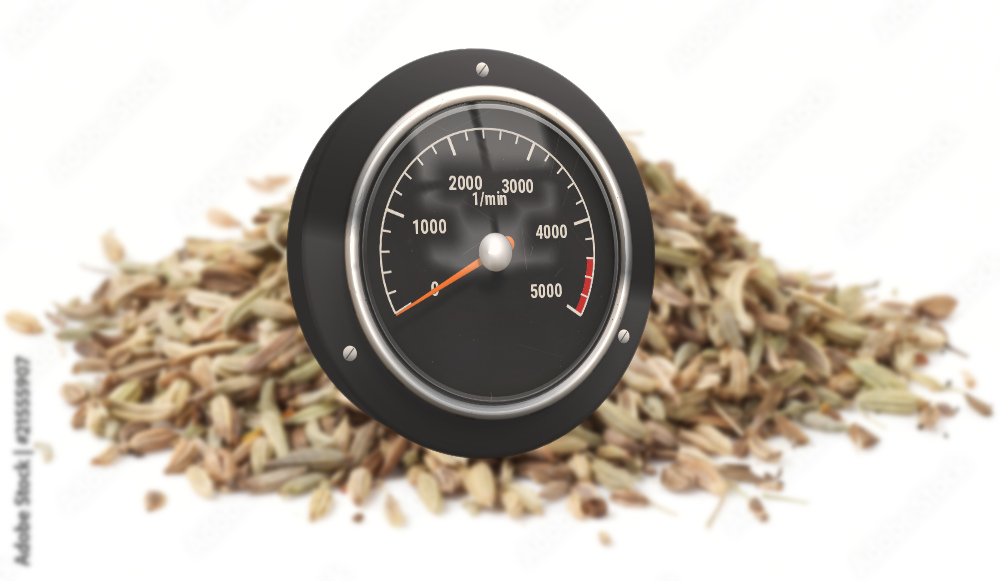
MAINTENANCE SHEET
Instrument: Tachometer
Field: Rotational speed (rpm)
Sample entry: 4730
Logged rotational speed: 0
